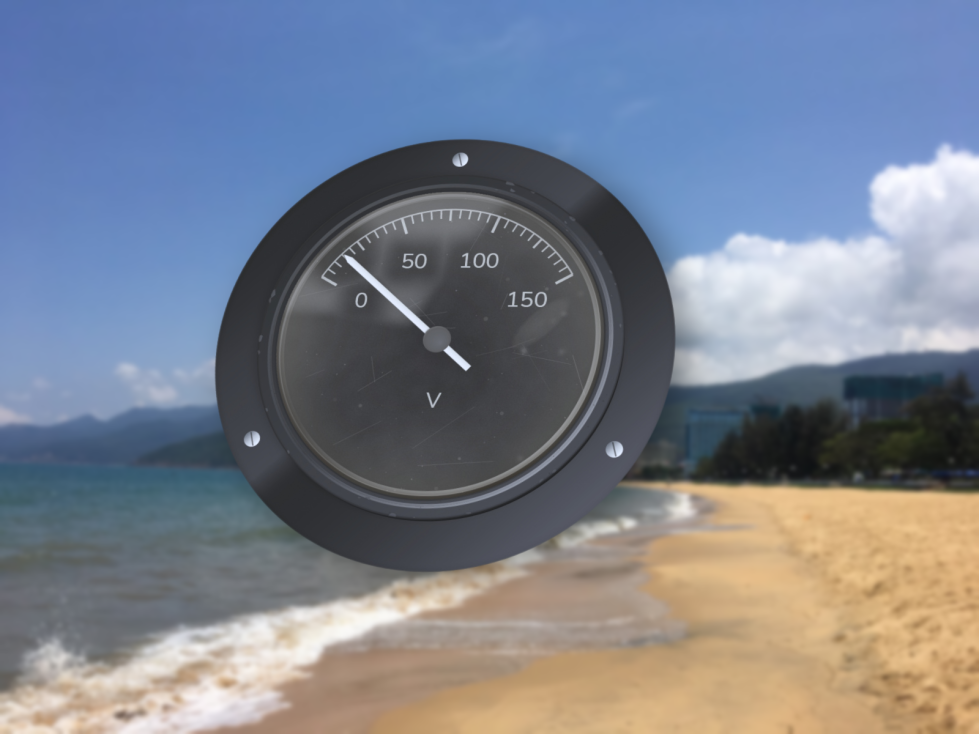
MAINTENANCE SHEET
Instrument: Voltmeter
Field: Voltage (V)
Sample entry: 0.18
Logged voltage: 15
